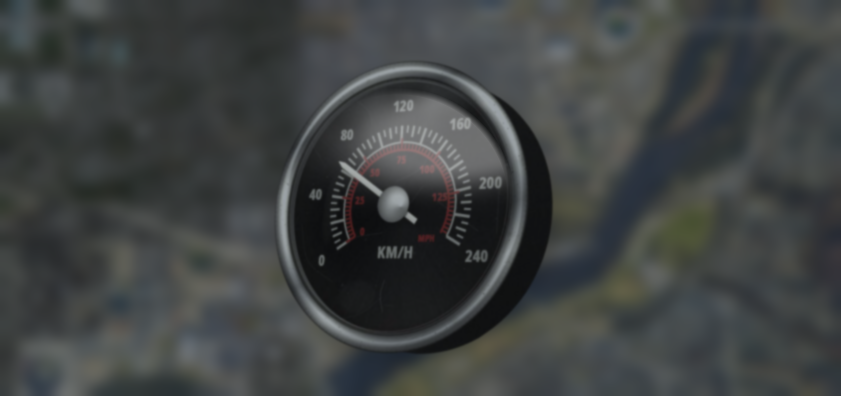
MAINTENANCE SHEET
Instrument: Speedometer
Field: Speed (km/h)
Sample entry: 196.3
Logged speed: 65
